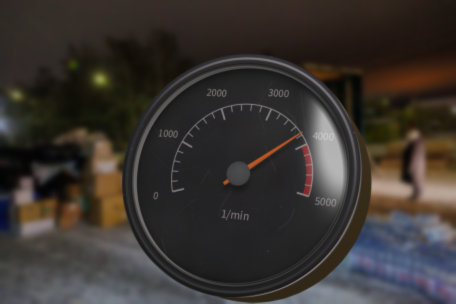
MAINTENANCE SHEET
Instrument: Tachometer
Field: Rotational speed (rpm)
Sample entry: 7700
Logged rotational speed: 3800
